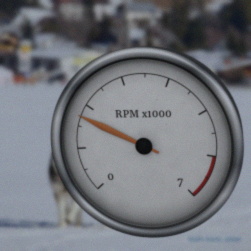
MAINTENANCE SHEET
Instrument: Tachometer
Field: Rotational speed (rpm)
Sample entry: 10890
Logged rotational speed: 1750
